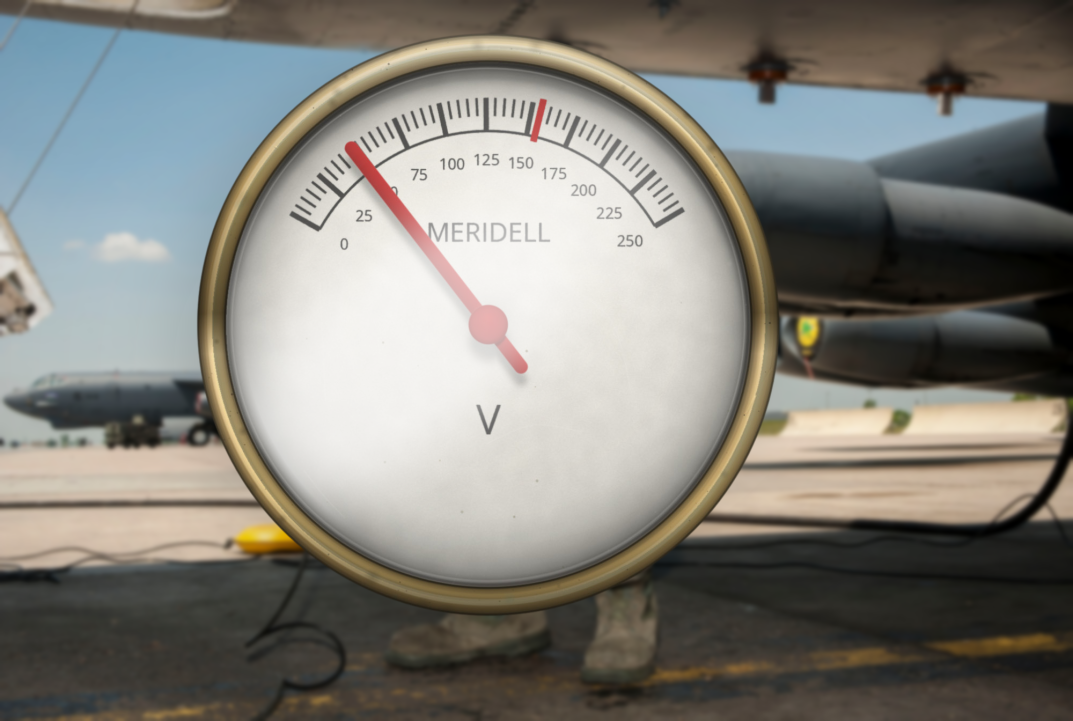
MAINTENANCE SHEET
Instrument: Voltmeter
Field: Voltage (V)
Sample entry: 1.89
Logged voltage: 47.5
